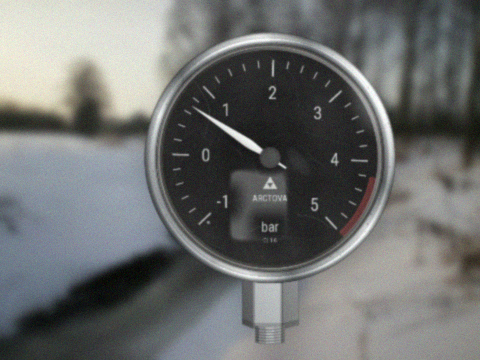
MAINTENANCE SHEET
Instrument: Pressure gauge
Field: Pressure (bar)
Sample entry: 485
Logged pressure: 0.7
